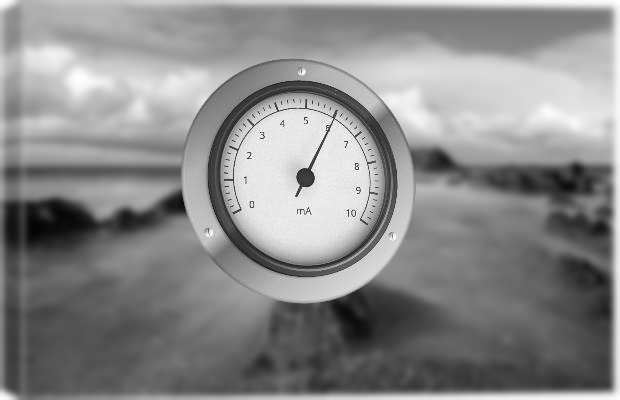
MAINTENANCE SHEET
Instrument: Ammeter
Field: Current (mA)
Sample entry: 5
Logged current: 6
